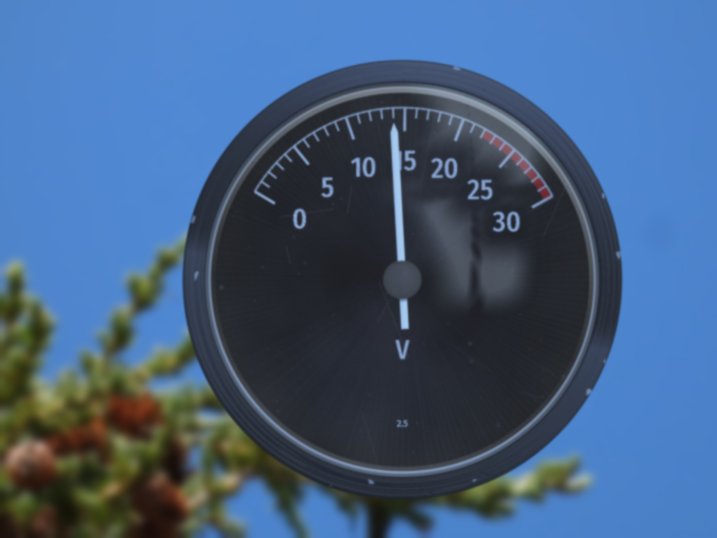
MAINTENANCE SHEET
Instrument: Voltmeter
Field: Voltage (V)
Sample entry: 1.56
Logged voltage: 14
